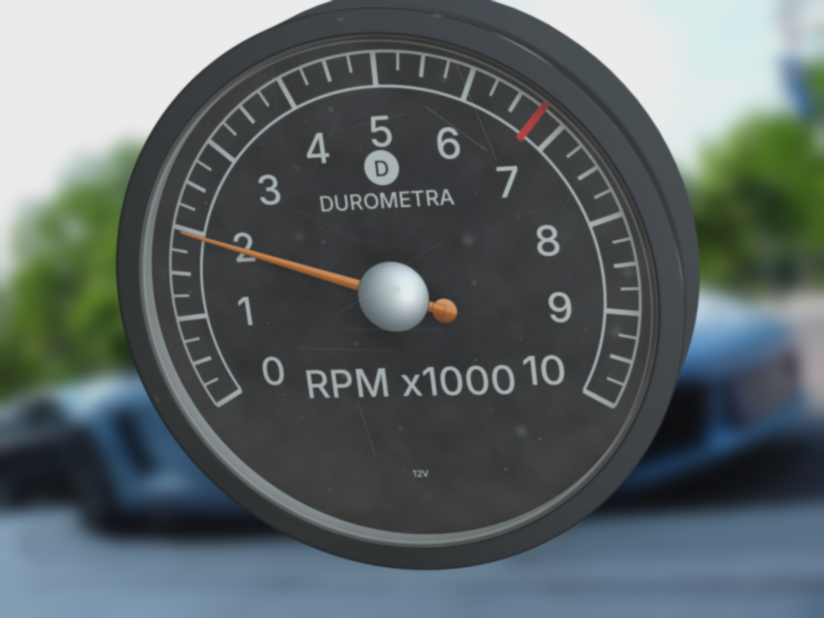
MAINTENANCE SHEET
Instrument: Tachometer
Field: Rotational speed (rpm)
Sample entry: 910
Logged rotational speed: 2000
